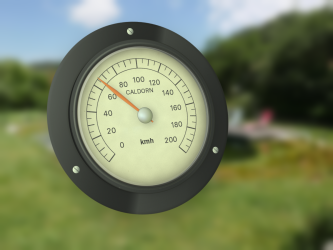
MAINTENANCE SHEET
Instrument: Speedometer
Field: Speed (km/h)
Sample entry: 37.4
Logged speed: 65
